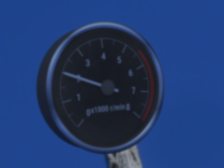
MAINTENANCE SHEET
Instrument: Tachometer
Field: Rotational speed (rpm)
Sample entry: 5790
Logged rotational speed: 2000
